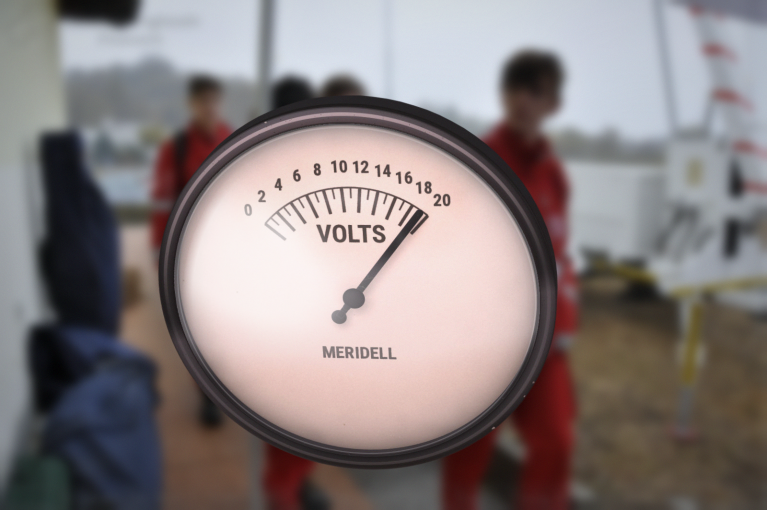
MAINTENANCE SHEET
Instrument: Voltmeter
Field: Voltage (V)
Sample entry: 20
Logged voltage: 19
